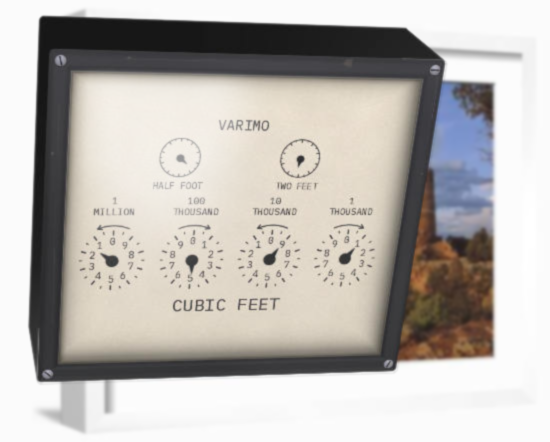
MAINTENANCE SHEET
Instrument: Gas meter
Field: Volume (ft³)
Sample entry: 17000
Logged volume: 149100
